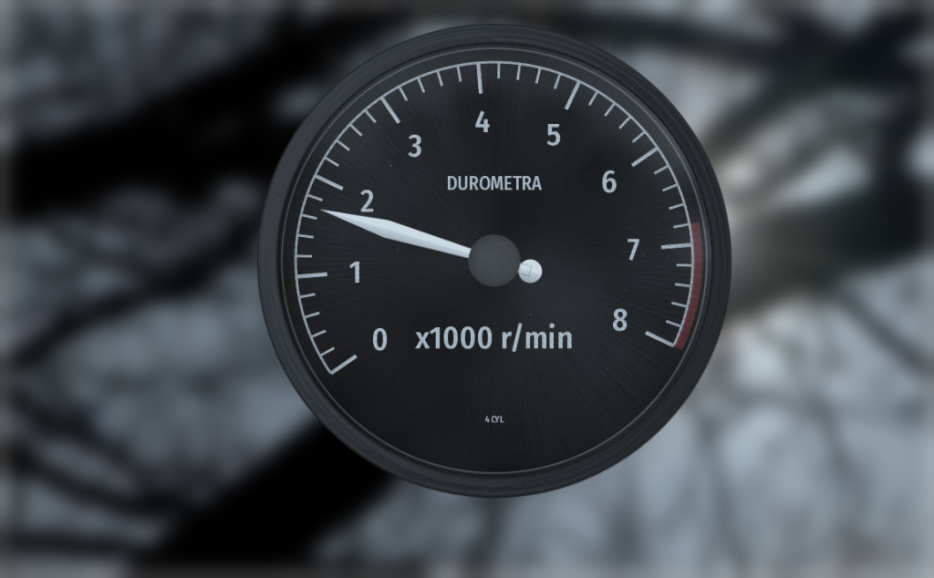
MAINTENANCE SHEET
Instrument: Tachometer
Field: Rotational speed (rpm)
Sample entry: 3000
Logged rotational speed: 1700
